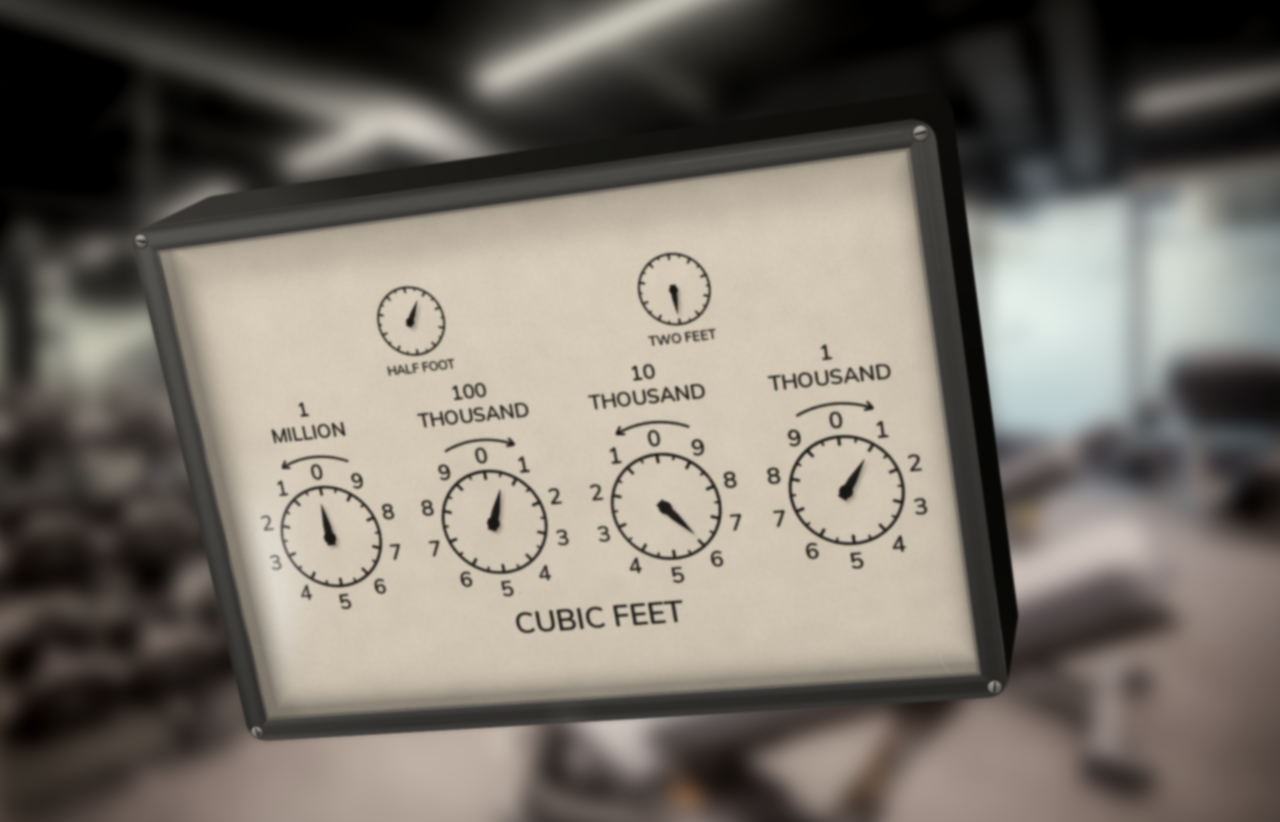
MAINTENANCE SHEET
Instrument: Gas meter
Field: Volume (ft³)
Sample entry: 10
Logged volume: 6100
